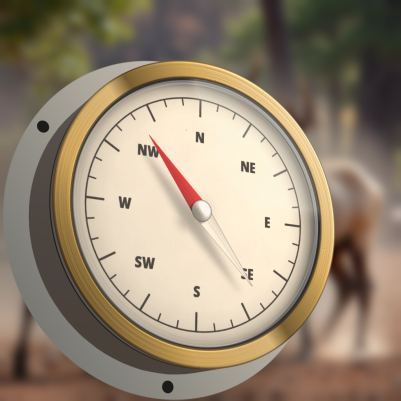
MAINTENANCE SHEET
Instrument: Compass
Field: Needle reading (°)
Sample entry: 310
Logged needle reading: 320
